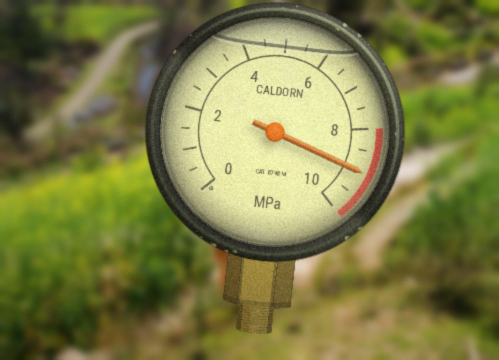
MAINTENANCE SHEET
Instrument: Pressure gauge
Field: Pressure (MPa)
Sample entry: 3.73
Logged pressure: 9
